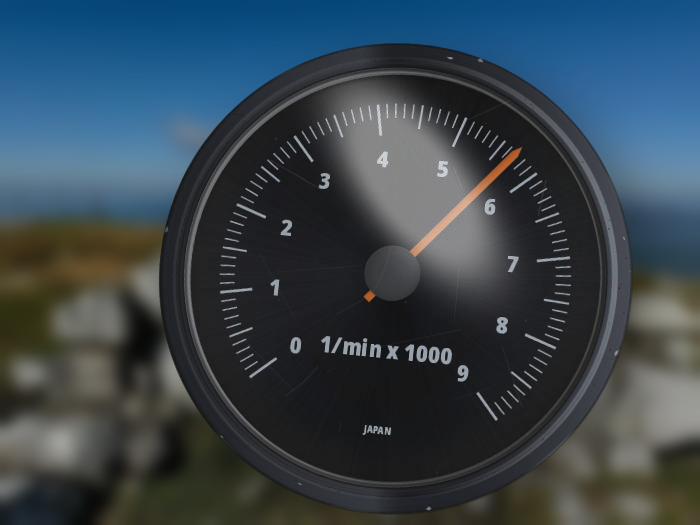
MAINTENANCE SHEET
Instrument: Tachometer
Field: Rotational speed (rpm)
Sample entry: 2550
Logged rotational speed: 5700
